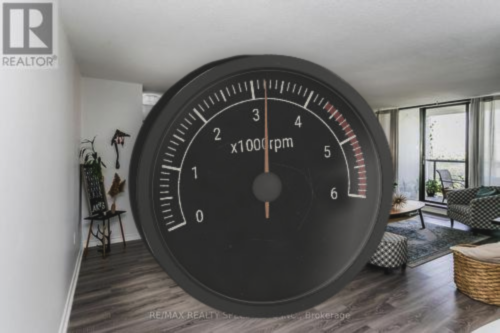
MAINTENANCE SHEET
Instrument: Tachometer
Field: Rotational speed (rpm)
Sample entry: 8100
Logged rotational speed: 3200
